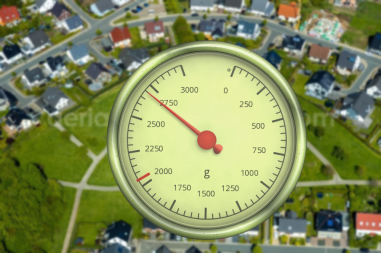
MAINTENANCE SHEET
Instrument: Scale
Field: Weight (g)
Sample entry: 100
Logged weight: 2700
